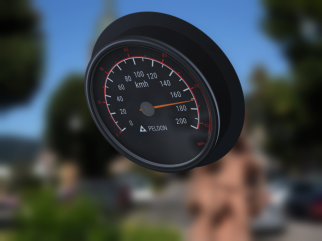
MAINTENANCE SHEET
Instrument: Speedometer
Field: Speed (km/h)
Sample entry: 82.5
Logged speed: 170
